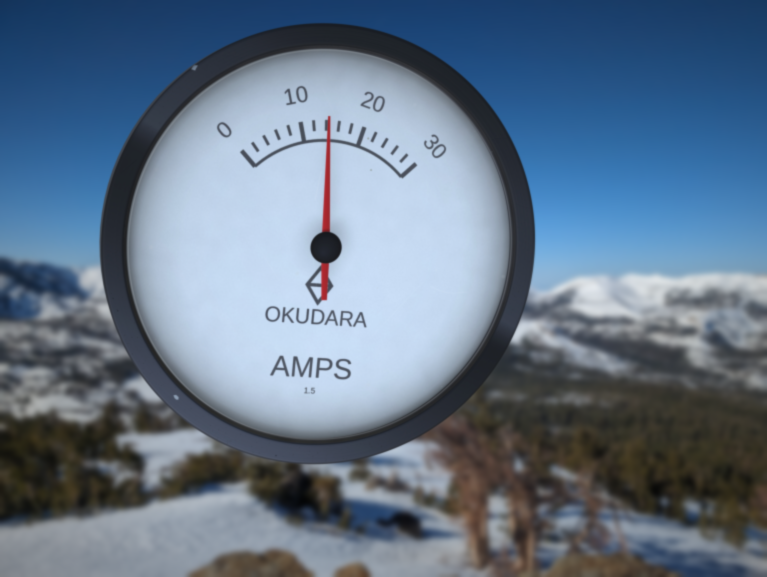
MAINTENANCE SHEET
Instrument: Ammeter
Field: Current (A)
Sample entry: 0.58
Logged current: 14
